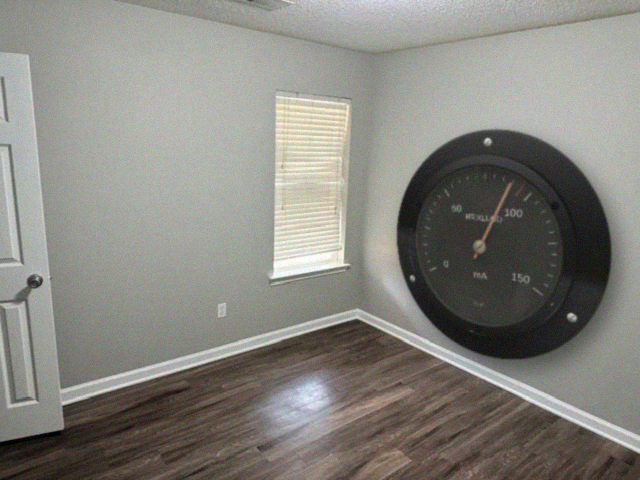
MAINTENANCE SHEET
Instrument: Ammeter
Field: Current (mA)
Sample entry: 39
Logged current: 90
